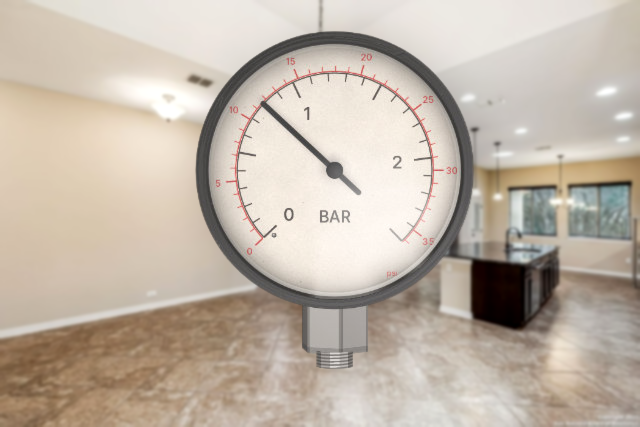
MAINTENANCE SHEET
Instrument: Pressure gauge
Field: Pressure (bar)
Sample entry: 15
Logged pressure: 0.8
